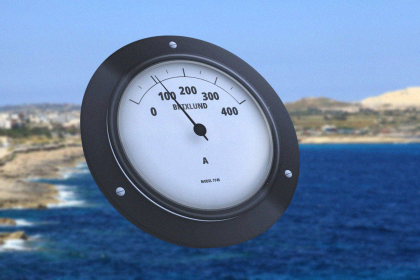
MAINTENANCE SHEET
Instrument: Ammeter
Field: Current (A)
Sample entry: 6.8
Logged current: 100
